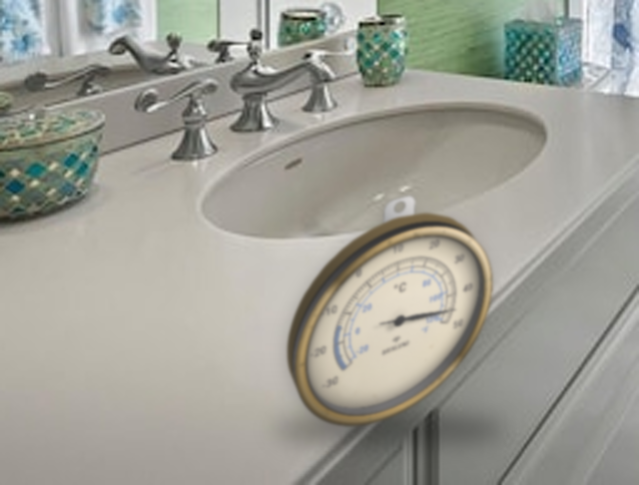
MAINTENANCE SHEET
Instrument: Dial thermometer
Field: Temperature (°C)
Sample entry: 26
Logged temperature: 45
